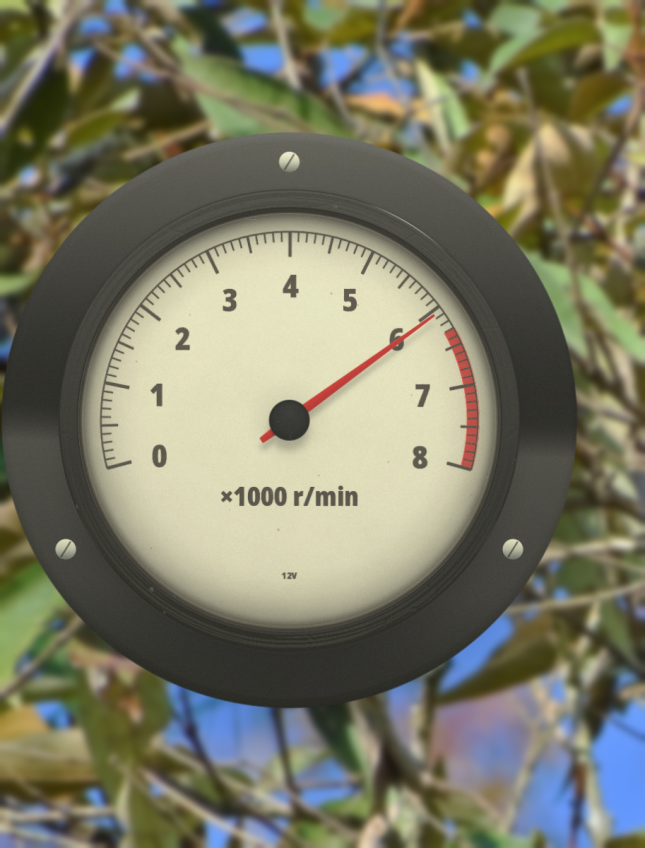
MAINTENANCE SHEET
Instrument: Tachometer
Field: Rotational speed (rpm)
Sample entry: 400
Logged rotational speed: 6050
